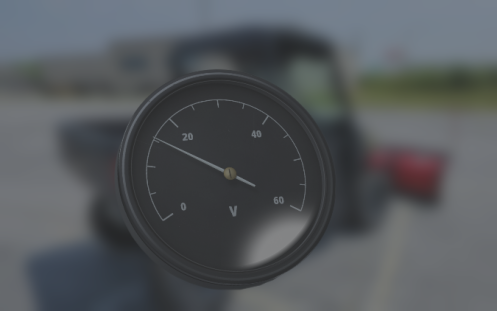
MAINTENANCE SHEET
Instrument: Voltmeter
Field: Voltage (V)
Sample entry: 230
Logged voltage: 15
